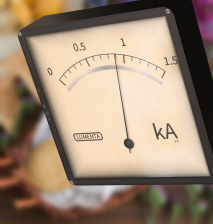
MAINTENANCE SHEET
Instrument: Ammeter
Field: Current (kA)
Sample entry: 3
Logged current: 0.9
